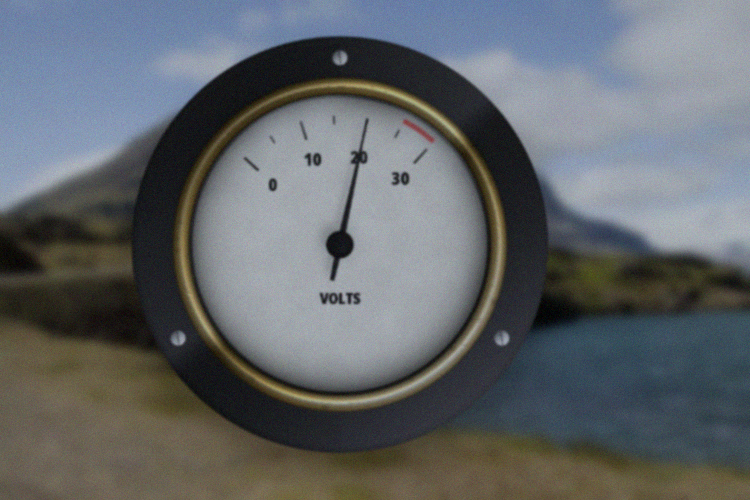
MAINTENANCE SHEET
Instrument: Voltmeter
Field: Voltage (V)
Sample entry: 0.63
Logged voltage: 20
